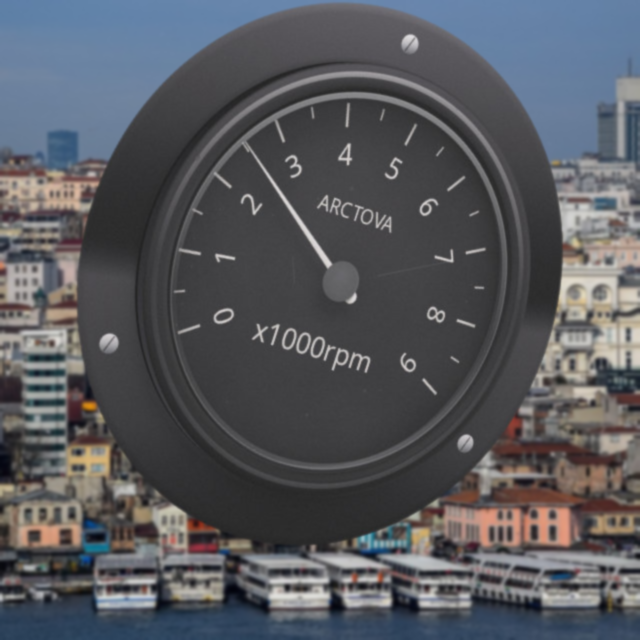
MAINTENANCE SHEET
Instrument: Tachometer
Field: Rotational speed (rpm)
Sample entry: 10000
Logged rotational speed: 2500
